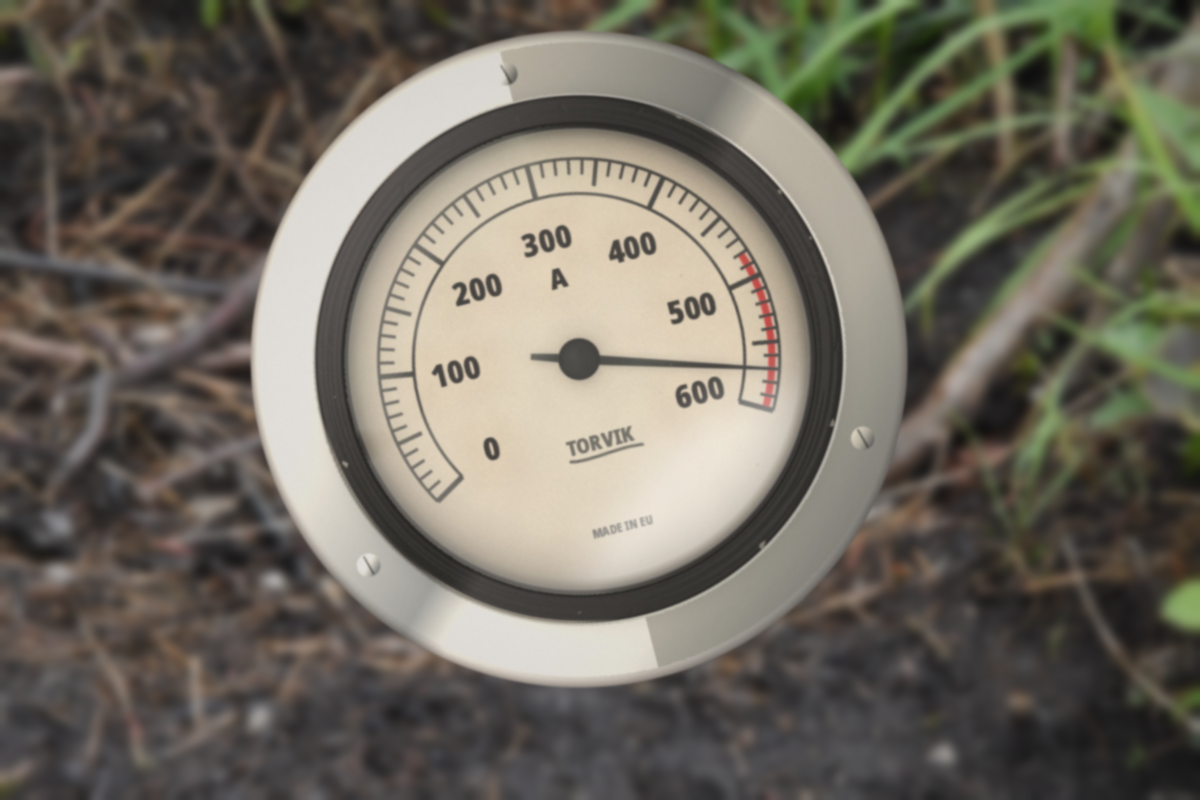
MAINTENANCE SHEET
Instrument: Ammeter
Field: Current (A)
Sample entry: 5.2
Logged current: 570
